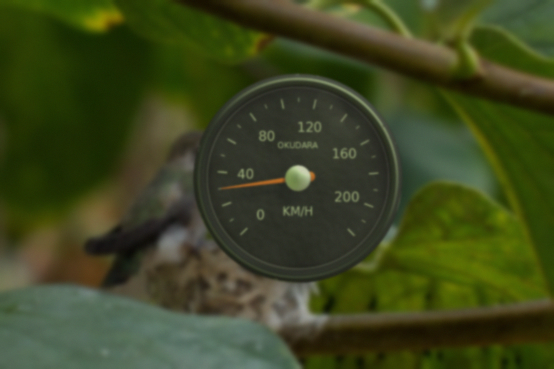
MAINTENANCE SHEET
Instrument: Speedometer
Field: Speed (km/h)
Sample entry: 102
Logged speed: 30
